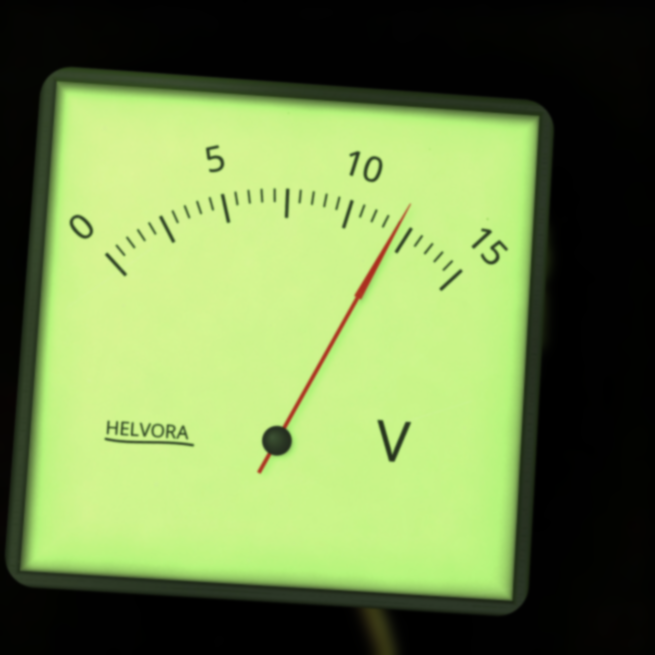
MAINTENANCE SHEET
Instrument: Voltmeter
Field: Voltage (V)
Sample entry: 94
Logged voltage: 12
